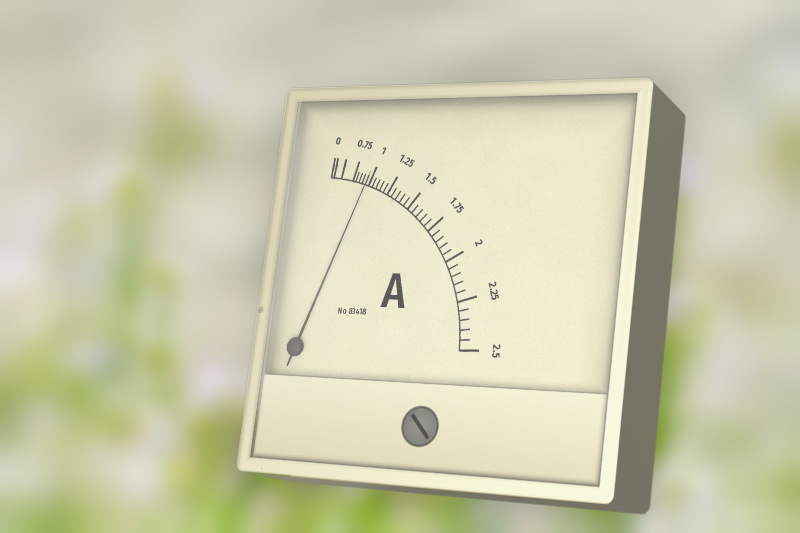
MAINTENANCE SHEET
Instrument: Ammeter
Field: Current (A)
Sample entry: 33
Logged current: 1
